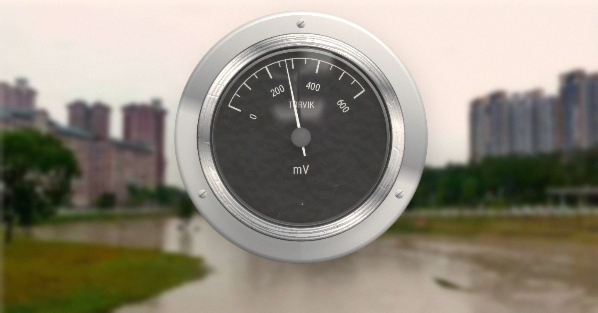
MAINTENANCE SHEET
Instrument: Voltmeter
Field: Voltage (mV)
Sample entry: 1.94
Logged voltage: 275
